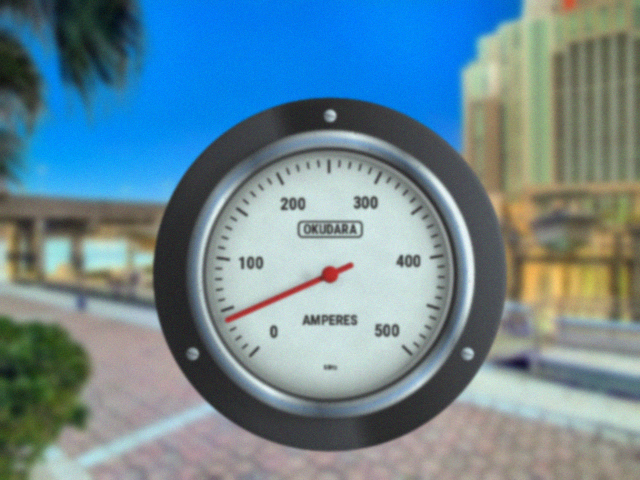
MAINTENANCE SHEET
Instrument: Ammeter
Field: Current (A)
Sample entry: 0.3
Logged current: 40
